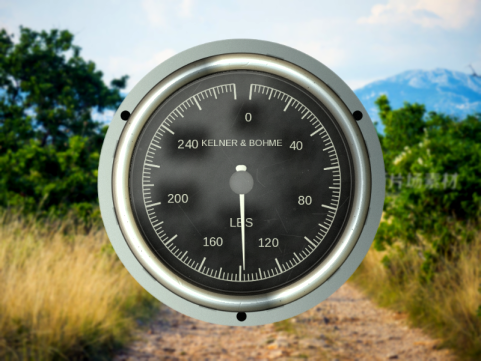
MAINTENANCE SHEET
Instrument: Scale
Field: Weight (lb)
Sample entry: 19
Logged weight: 138
